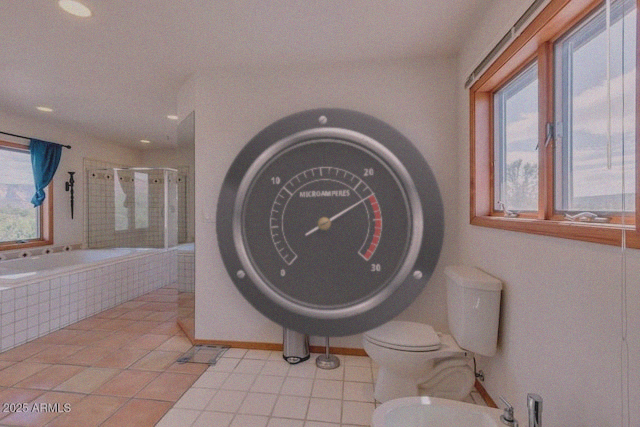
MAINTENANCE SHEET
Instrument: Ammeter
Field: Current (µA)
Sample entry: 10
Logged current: 22
